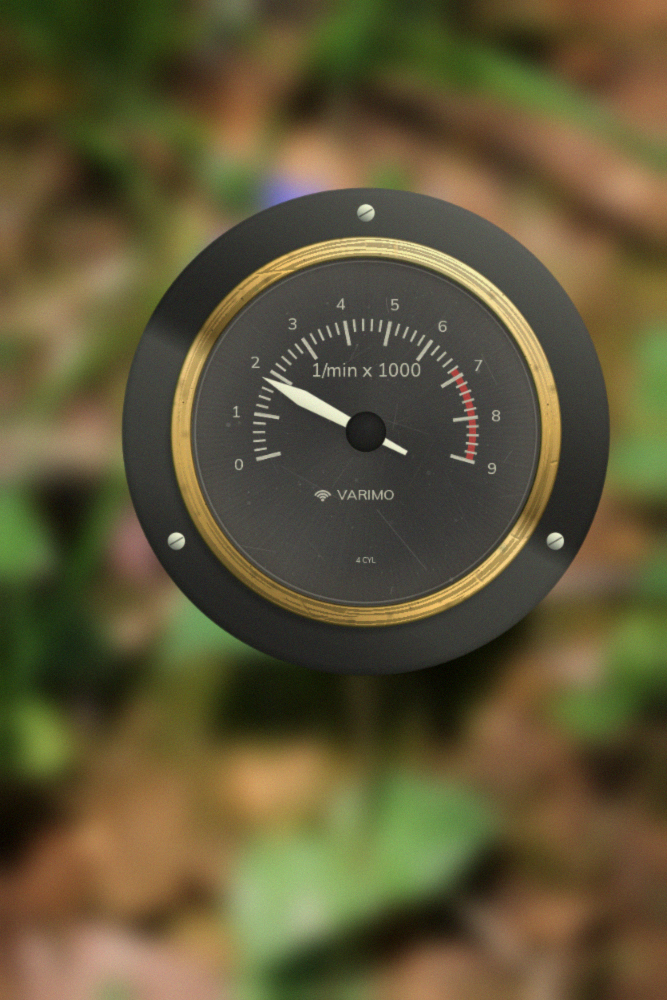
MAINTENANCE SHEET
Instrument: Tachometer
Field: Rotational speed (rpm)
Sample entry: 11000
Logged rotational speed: 1800
